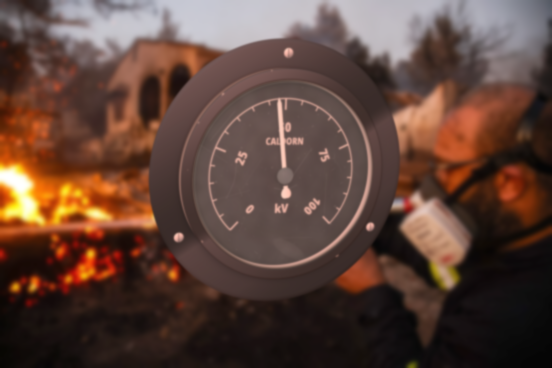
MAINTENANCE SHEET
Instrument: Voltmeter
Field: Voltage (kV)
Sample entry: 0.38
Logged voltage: 47.5
